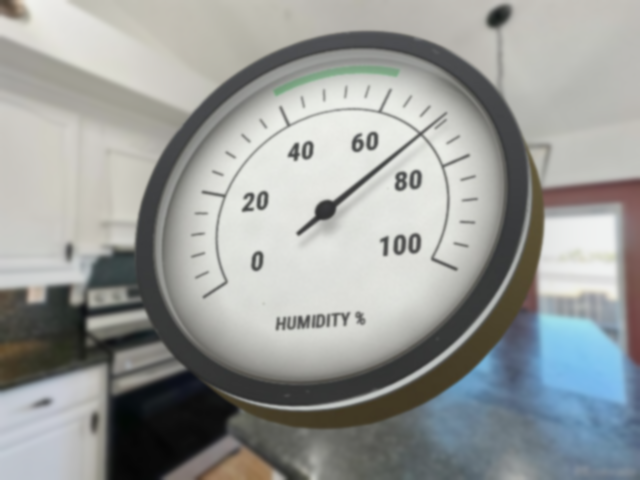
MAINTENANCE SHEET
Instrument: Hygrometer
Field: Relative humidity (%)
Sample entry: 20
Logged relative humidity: 72
